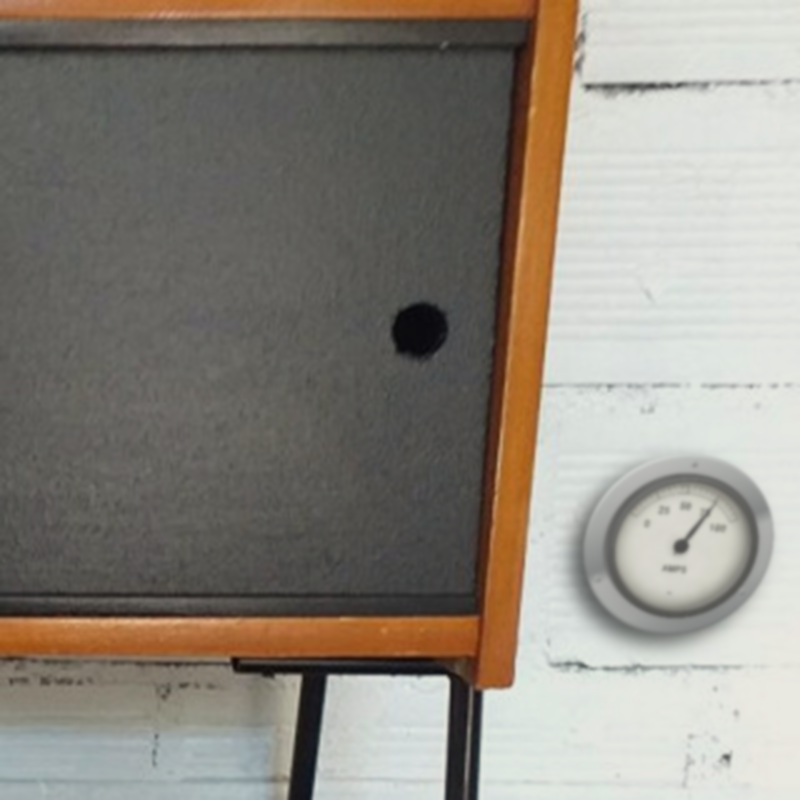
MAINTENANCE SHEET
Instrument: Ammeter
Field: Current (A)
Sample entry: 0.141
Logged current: 75
